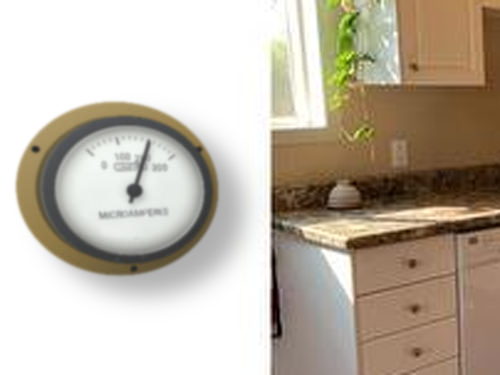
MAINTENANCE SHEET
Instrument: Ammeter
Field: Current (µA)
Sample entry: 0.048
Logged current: 200
